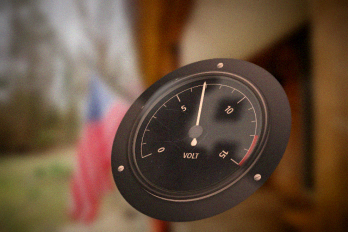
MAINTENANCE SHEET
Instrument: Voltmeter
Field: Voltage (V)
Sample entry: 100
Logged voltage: 7
